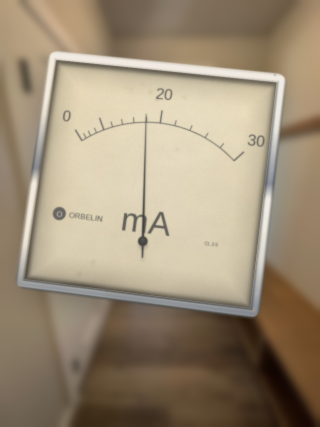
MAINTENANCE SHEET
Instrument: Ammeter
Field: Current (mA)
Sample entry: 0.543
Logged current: 18
